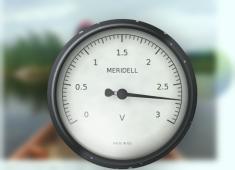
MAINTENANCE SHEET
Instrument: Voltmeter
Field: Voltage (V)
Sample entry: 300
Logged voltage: 2.7
